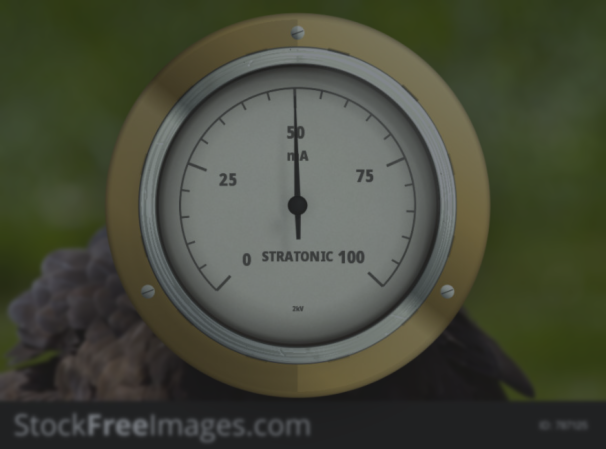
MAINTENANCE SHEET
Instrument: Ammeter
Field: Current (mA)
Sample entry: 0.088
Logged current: 50
